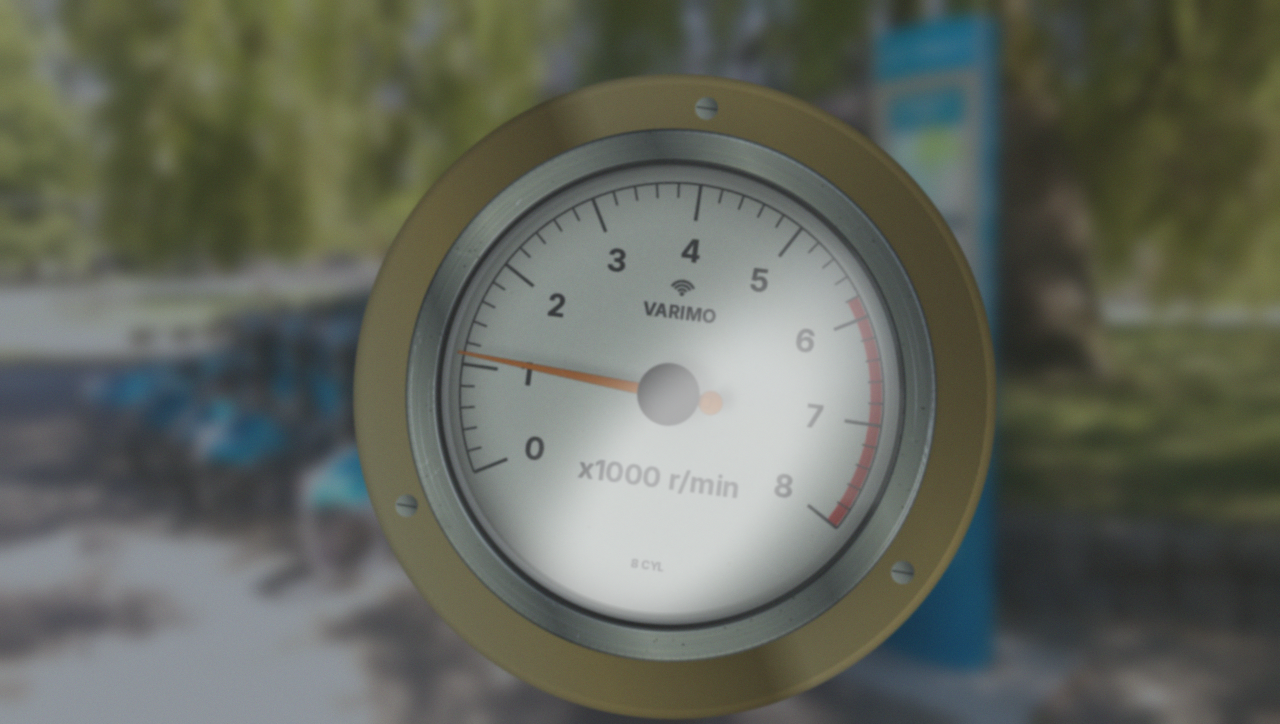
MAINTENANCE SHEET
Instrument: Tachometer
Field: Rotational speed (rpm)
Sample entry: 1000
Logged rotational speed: 1100
